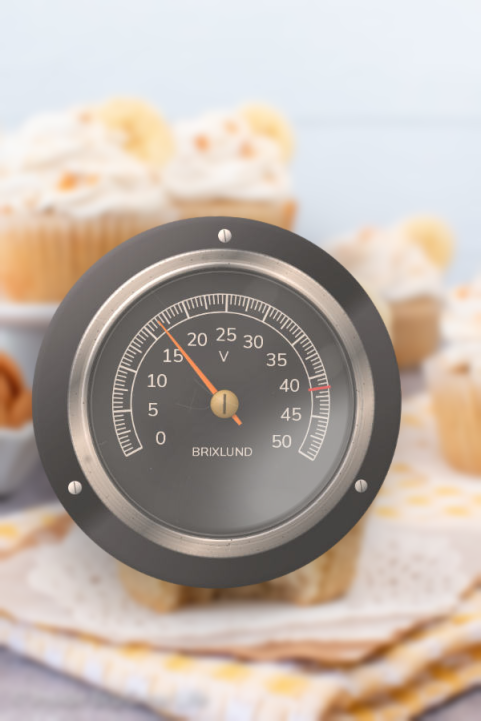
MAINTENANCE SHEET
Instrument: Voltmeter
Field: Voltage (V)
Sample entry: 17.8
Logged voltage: 16.5
